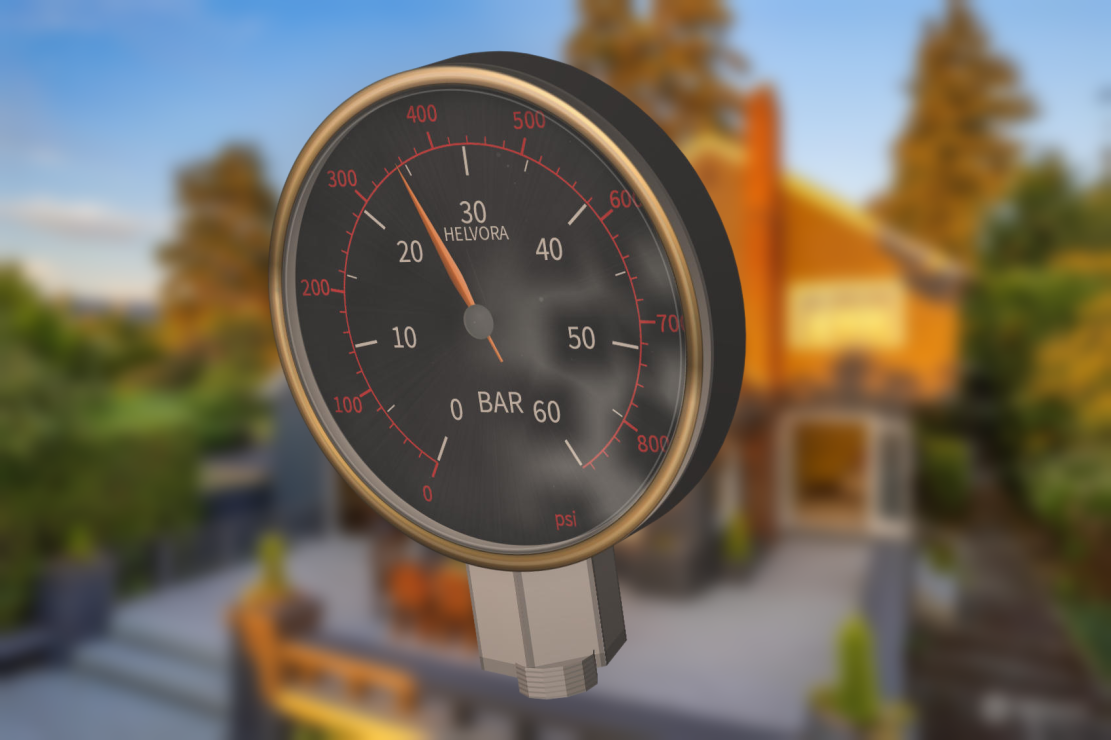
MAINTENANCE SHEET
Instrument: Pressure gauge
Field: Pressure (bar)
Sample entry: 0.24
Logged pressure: 25
